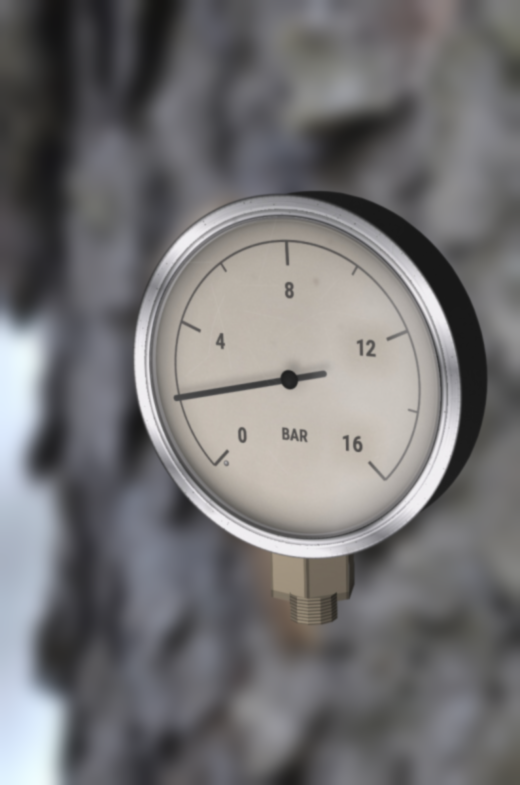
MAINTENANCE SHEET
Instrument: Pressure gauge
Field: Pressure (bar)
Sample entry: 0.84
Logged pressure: 2
